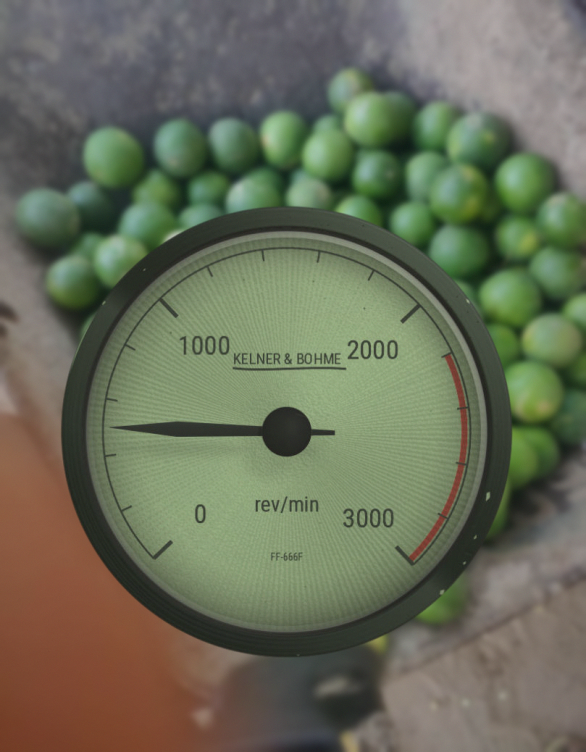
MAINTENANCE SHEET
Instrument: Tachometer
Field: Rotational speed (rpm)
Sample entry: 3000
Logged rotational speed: 500
